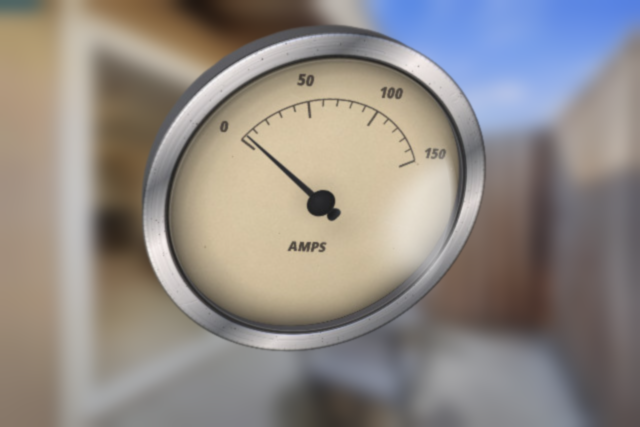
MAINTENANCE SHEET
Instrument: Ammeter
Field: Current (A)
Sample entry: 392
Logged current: 5
